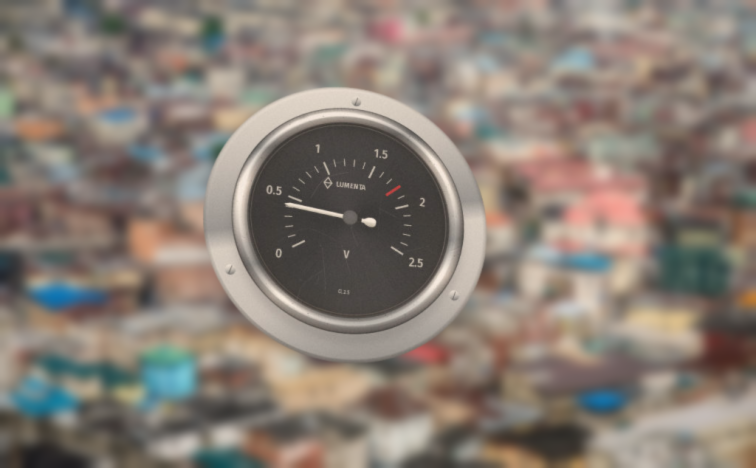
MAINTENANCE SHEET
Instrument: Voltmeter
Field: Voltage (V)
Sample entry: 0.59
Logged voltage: 0.4
